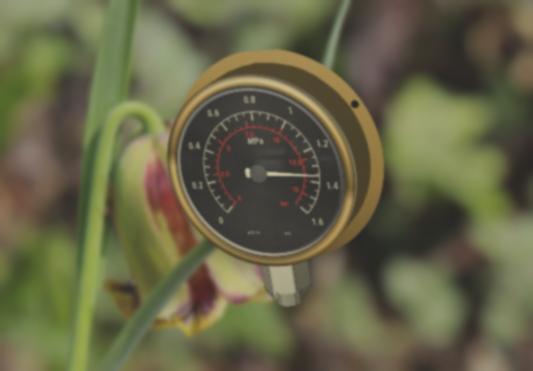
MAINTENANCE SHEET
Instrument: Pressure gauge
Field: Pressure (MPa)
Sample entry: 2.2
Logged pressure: 1.35
